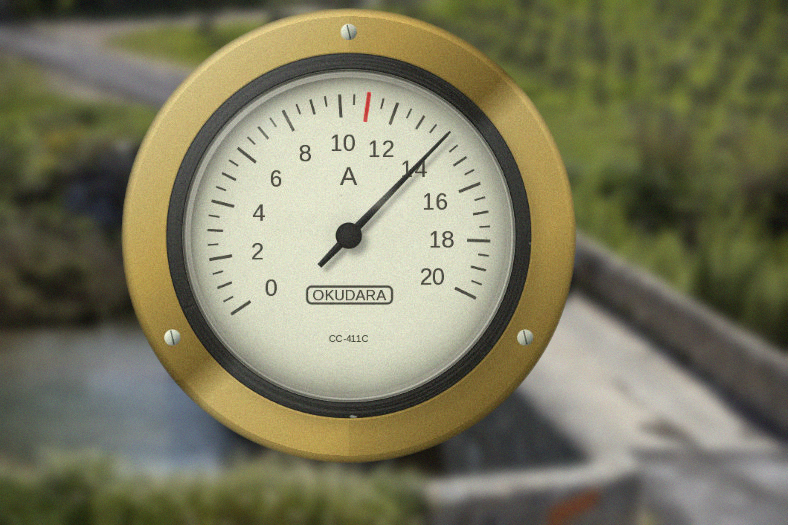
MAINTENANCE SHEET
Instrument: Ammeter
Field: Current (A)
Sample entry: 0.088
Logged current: 14
